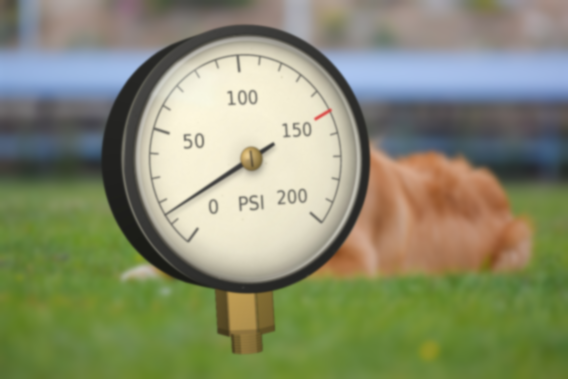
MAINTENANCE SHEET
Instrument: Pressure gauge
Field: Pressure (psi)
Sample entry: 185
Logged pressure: 15
